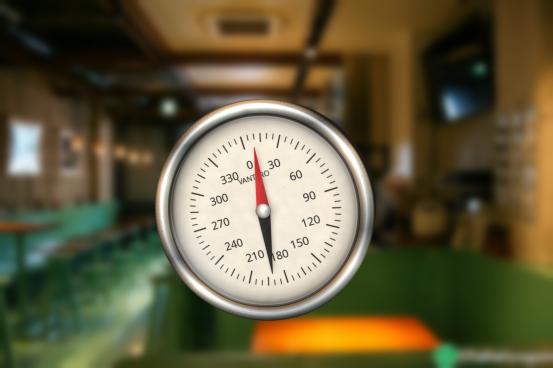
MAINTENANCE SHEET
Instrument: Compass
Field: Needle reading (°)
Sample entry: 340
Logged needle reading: 10
